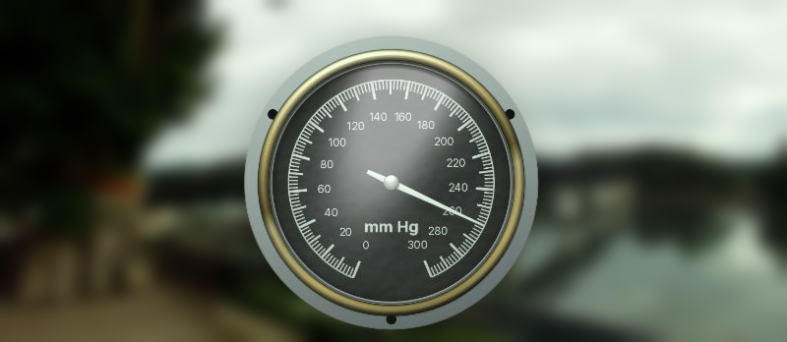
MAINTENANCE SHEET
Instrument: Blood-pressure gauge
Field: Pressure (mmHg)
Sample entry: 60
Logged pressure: 260
